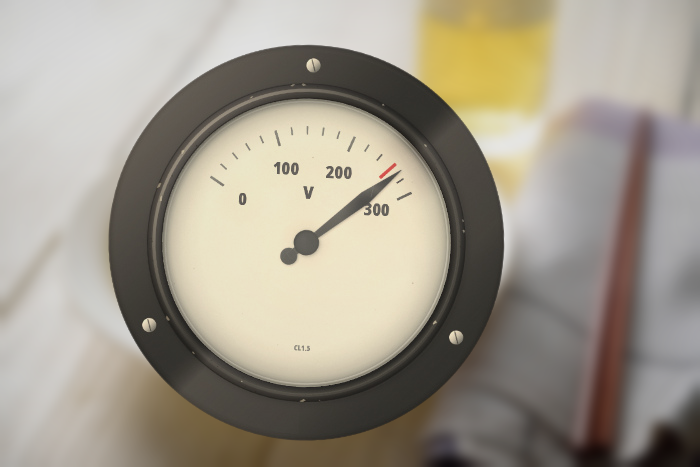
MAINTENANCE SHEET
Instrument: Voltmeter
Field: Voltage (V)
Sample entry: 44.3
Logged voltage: 270
